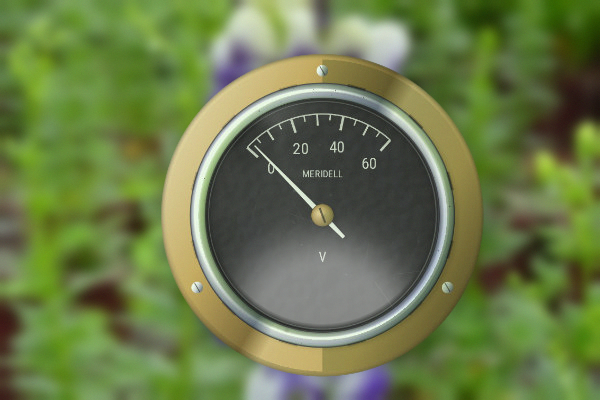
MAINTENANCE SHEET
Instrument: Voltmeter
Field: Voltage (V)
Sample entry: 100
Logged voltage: 2.5
